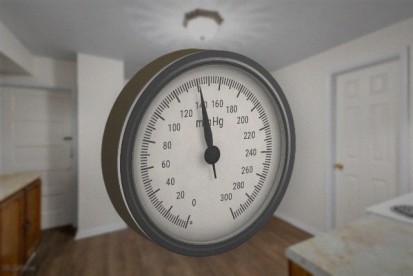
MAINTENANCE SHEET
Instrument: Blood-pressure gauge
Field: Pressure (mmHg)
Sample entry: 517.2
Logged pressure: 140
